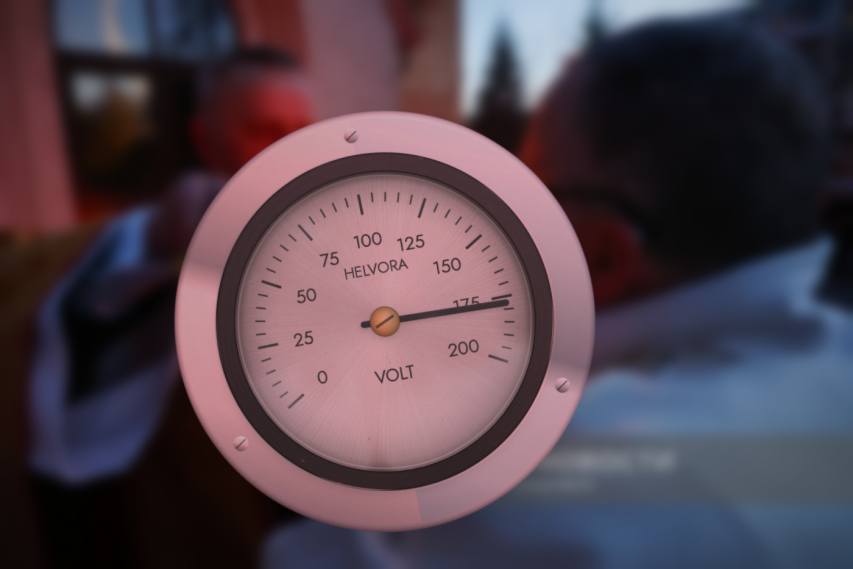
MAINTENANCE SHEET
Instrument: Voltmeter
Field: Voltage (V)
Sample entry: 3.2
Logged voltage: 177.5
